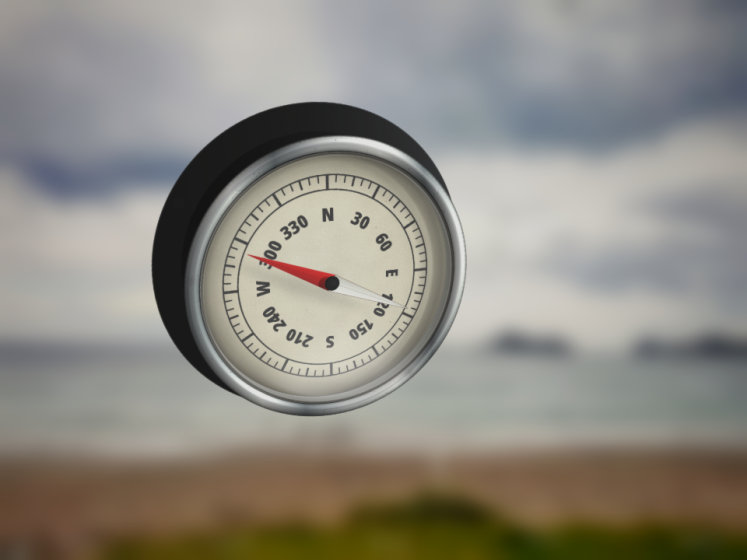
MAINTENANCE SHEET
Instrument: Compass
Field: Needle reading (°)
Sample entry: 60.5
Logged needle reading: 295
